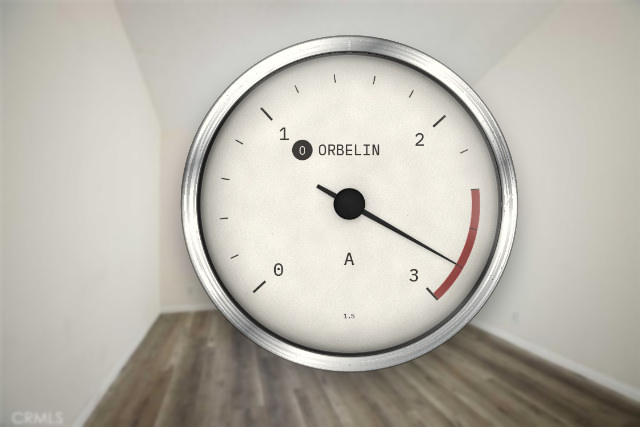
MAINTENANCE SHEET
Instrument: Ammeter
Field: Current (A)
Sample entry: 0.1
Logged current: 2.8
